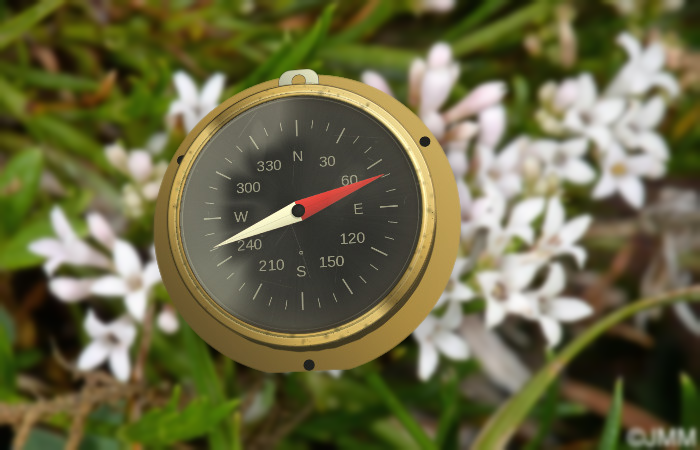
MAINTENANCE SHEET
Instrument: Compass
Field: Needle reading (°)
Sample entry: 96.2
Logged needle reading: 70
